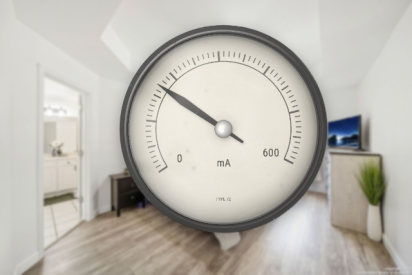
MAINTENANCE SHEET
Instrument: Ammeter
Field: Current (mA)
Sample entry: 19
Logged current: 170
